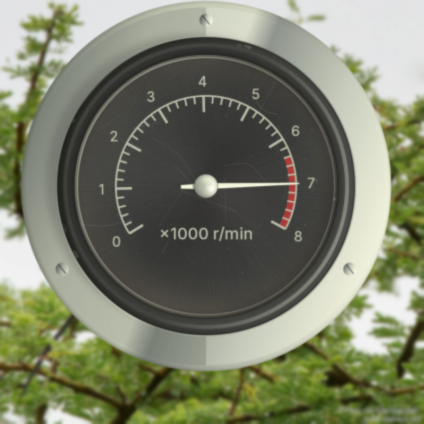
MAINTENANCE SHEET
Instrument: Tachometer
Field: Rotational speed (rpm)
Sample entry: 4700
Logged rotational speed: 7000
